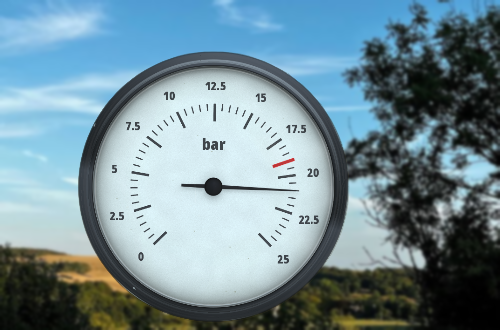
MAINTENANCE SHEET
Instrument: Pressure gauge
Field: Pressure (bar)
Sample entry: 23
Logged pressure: 21
